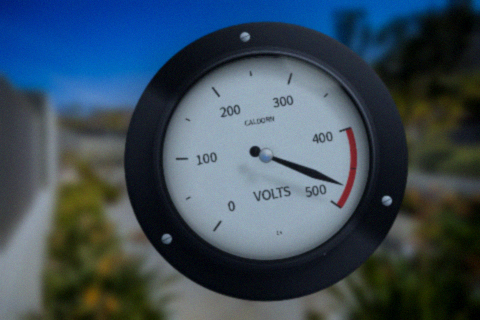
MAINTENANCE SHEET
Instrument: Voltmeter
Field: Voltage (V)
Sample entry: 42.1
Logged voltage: 475
